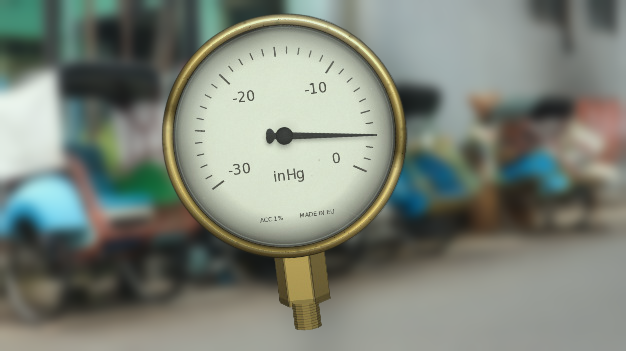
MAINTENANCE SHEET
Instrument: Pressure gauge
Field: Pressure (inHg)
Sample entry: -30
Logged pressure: -3
